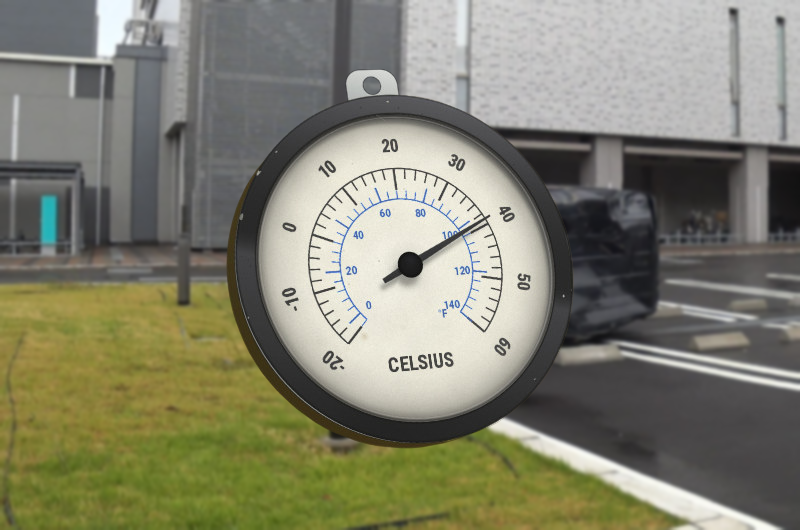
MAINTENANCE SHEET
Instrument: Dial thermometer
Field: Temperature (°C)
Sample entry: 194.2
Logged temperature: 39
